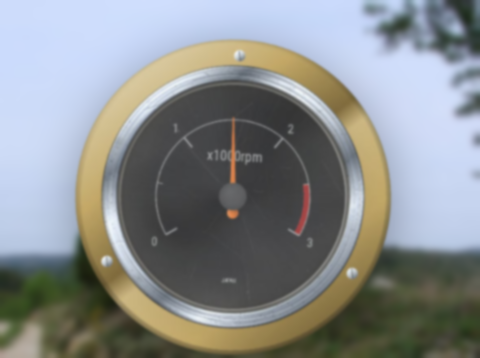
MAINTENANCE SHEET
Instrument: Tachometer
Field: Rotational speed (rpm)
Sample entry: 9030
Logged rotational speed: 1500
